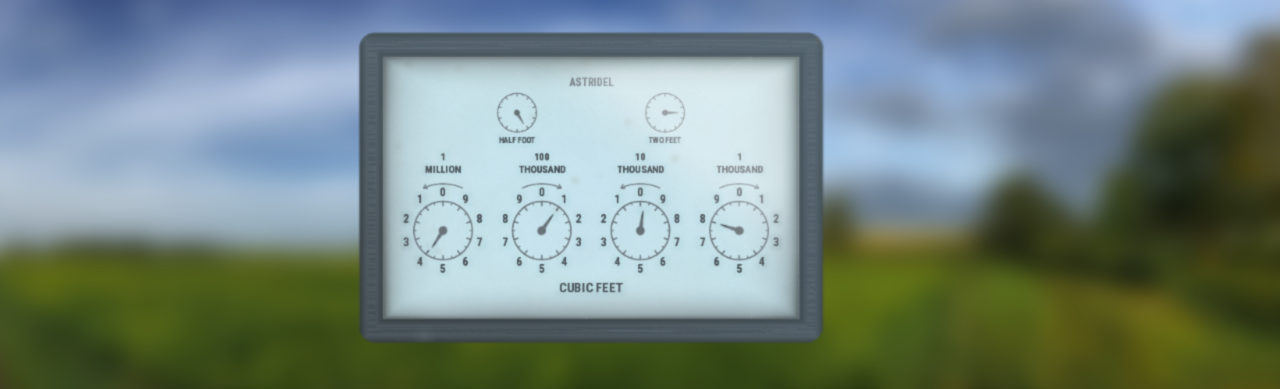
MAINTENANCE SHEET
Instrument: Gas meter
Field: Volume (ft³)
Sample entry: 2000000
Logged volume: 409800
